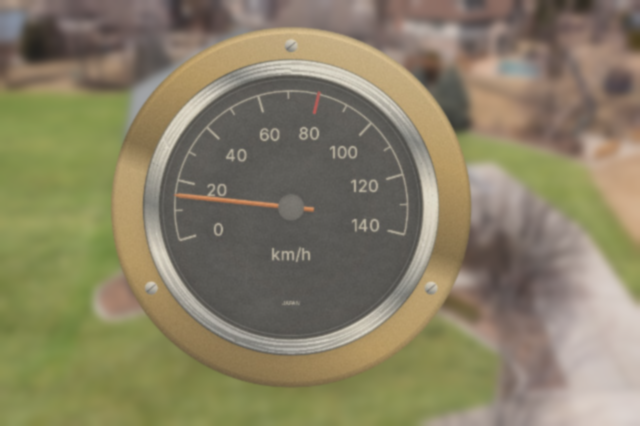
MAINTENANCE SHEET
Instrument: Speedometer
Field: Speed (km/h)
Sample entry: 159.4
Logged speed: 15
